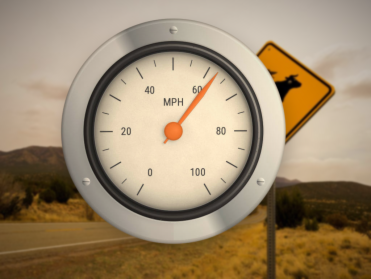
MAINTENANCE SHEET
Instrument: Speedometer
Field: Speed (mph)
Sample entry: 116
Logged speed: 62.5
